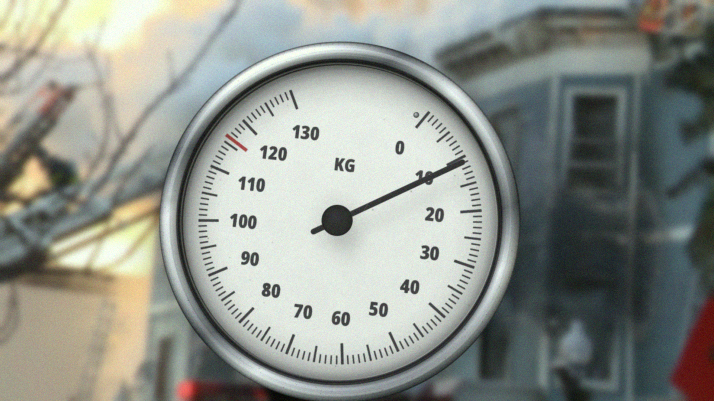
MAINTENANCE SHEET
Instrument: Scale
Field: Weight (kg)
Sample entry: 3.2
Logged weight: 11
